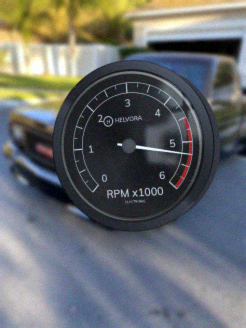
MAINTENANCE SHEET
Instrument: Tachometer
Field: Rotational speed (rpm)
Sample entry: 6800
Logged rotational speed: 5250
